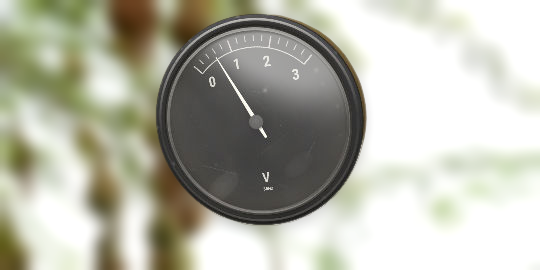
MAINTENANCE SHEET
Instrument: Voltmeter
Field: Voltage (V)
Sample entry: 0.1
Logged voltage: 0.6
